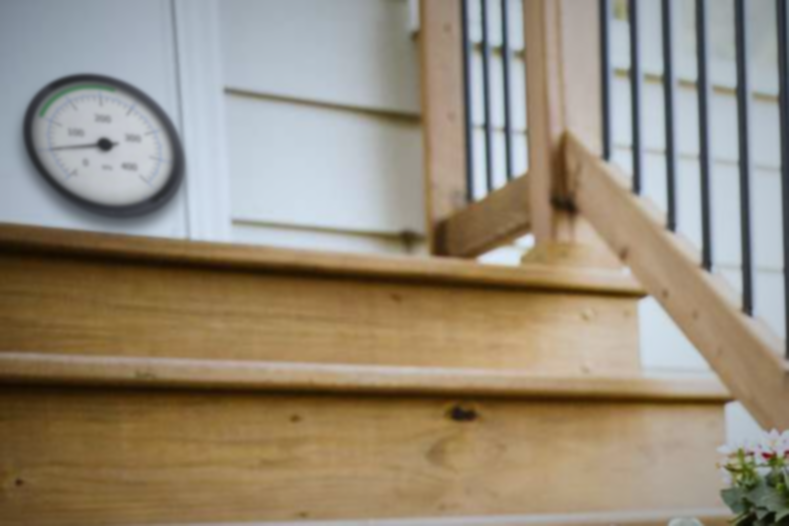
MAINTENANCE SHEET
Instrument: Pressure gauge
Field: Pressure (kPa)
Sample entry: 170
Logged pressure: 50
